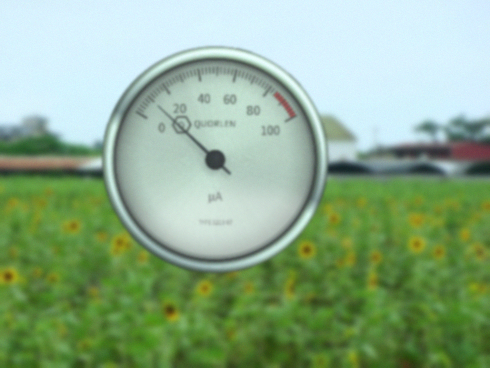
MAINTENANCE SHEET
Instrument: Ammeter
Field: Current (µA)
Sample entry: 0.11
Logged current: 10
